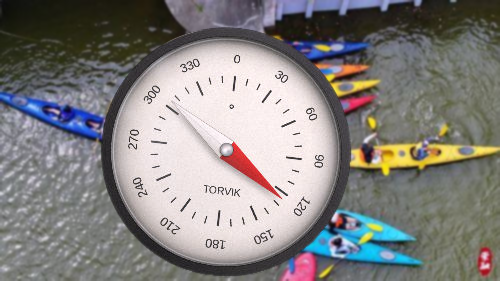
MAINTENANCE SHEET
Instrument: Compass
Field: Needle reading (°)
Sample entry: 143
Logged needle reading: 125
